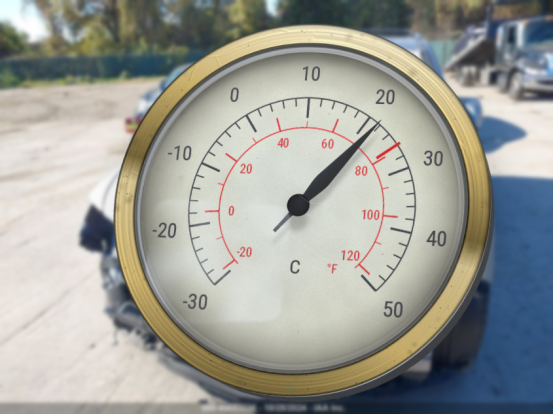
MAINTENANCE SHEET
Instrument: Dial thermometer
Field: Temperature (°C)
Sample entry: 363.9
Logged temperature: 22
